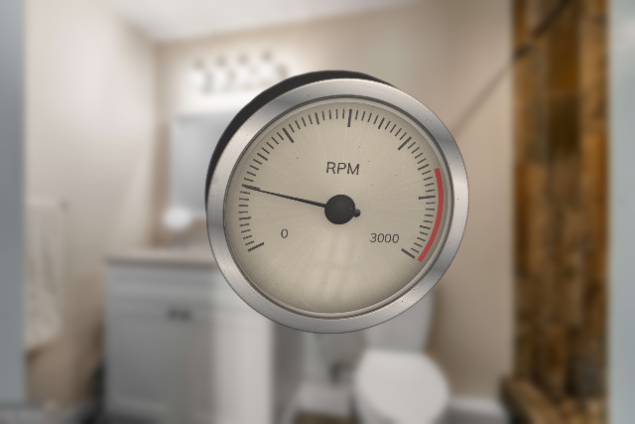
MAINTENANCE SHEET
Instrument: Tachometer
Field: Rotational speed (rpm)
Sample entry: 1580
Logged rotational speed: 500
